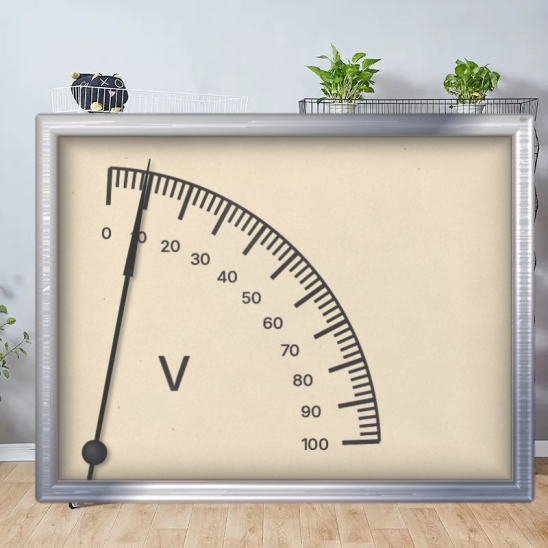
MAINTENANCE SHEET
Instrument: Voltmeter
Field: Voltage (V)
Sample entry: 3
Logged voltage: 9
